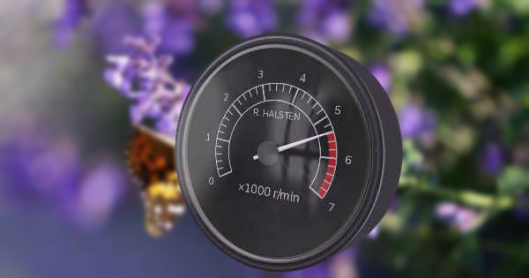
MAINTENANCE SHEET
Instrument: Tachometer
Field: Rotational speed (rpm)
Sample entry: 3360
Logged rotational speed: 5400
